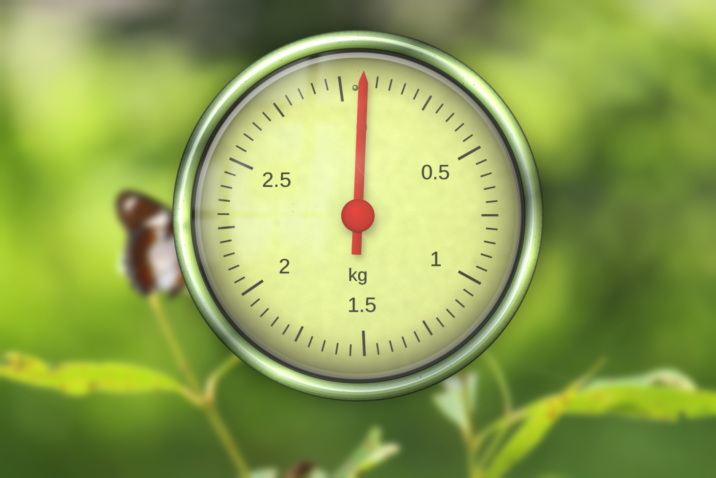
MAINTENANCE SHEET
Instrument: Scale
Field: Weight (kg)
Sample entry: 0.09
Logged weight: 0
